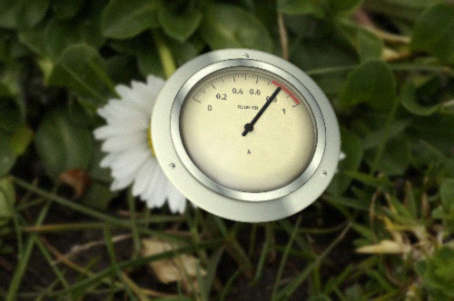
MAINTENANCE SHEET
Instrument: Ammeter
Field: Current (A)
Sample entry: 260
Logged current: 0.8
